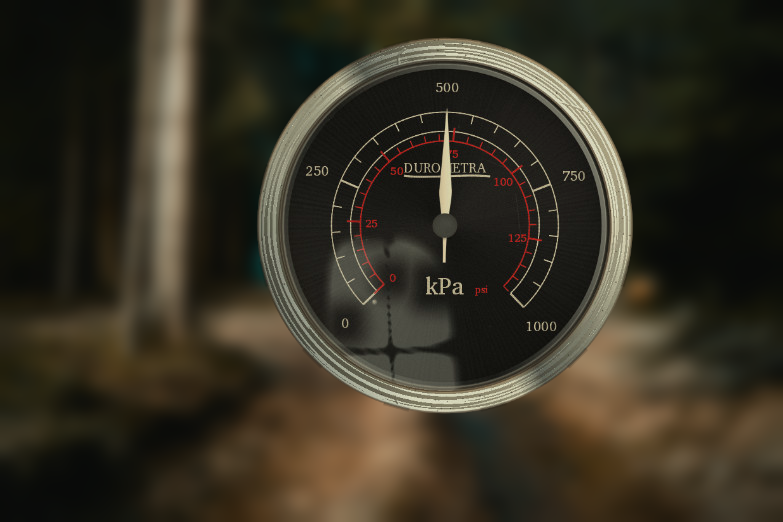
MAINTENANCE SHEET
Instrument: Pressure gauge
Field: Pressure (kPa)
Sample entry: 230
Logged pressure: 500
